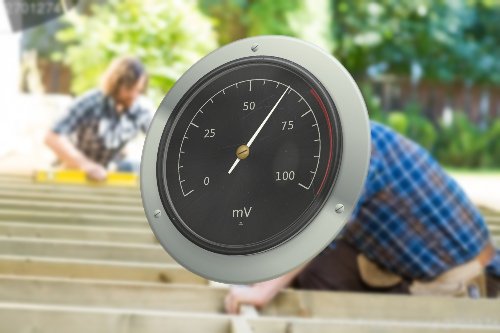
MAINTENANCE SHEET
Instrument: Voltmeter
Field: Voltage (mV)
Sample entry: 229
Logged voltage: 65
